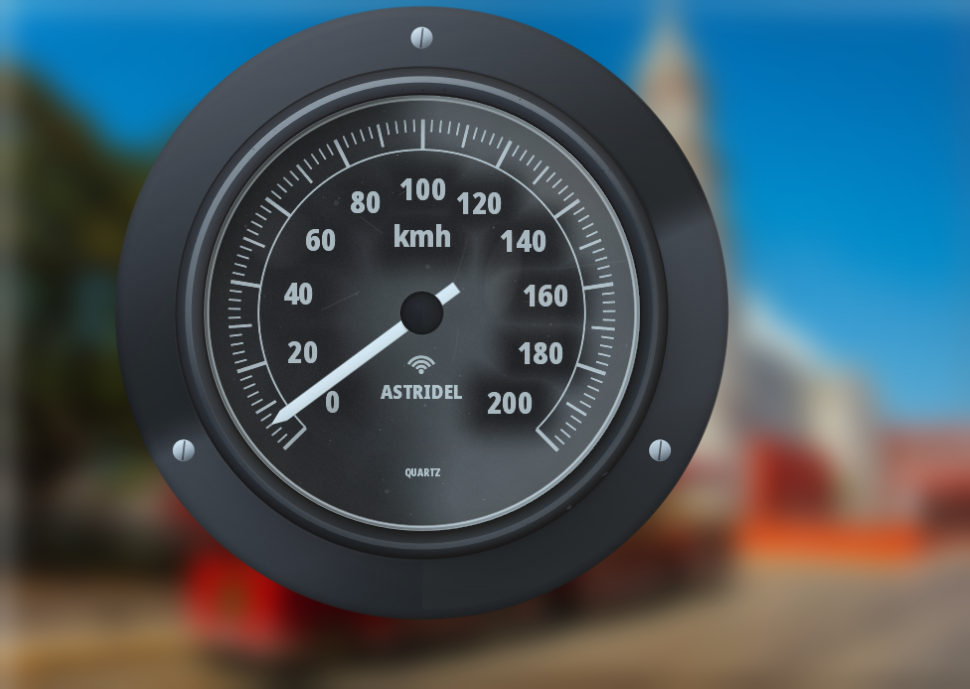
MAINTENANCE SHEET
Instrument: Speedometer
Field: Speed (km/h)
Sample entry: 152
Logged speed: 6
